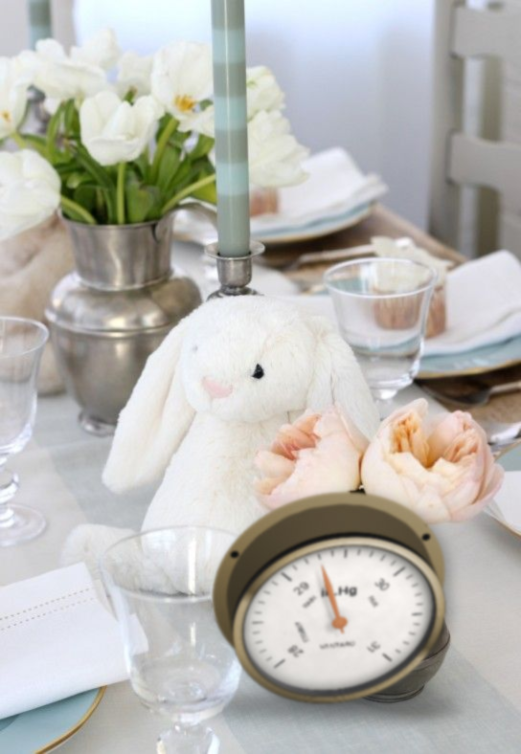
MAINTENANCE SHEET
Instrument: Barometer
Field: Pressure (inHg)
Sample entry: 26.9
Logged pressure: 29.3
